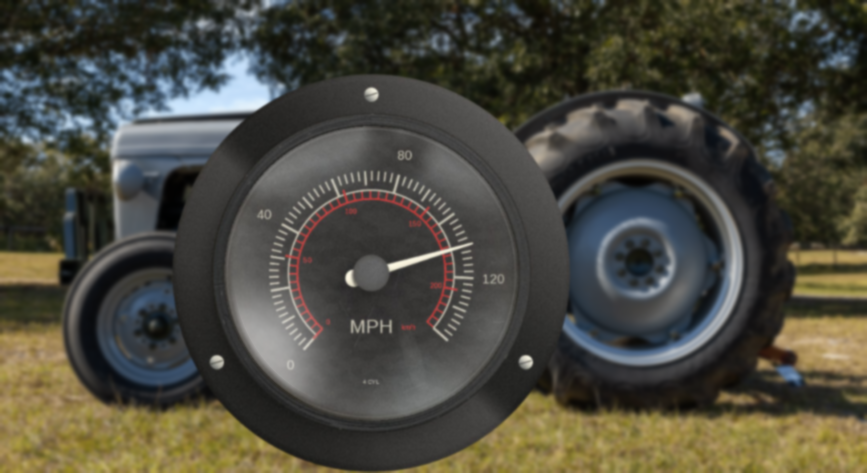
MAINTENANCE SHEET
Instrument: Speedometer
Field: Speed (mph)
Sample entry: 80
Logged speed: 110
